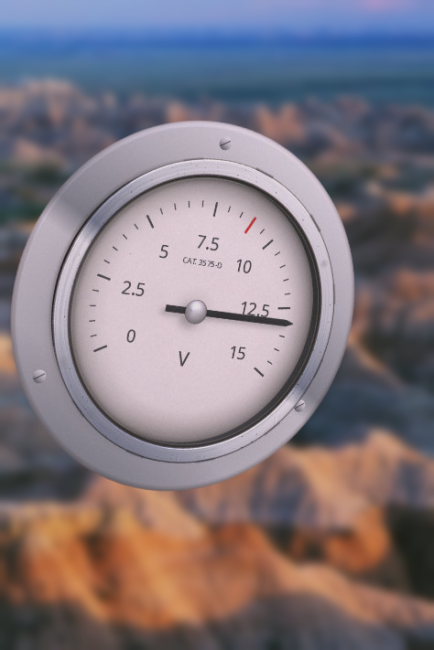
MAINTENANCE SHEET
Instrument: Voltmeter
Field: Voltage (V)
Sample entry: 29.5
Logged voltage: 13
